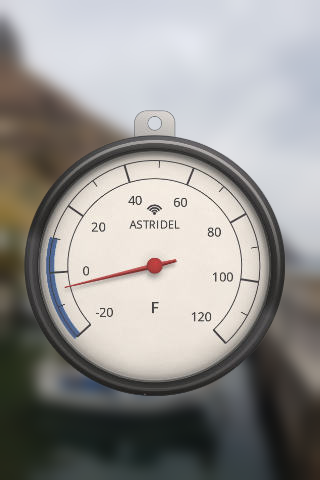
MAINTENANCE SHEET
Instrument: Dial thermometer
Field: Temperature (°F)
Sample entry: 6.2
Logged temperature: -5
